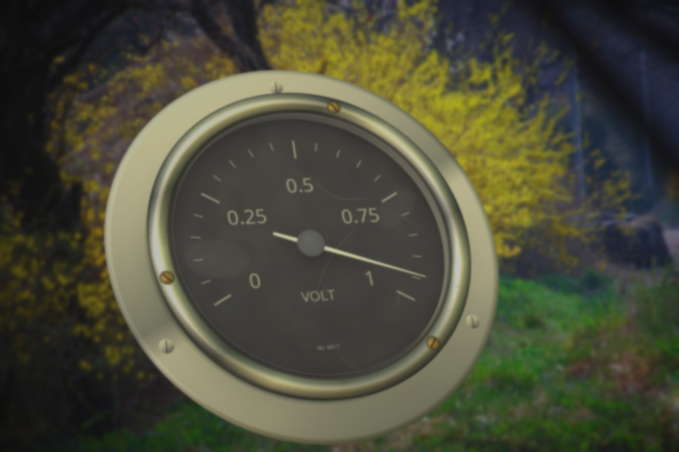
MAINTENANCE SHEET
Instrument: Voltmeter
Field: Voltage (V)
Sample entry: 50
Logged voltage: 0.95
